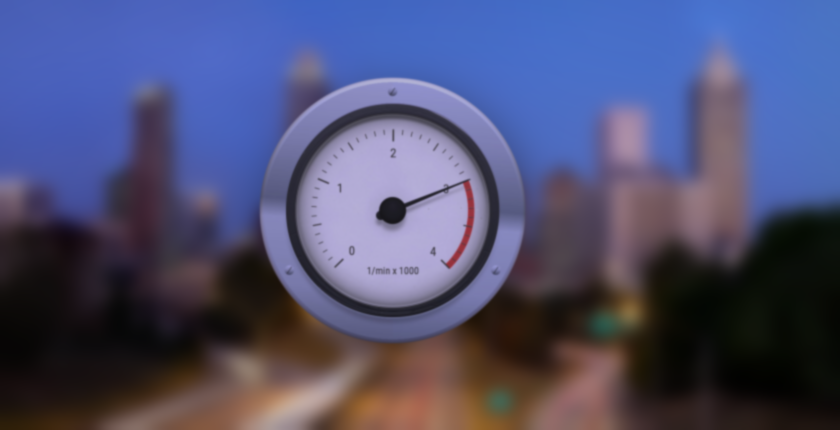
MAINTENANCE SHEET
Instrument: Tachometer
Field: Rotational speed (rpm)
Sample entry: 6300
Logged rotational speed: 3000
